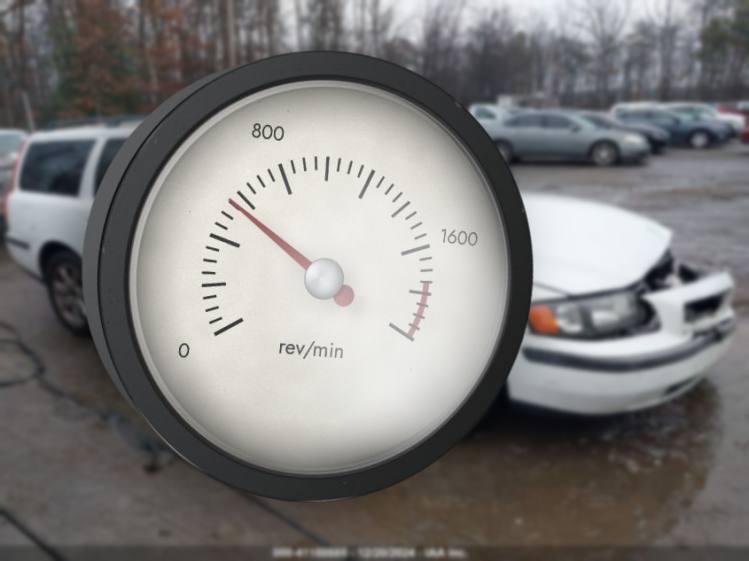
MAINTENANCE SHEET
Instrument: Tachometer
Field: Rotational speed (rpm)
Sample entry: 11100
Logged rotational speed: 550
